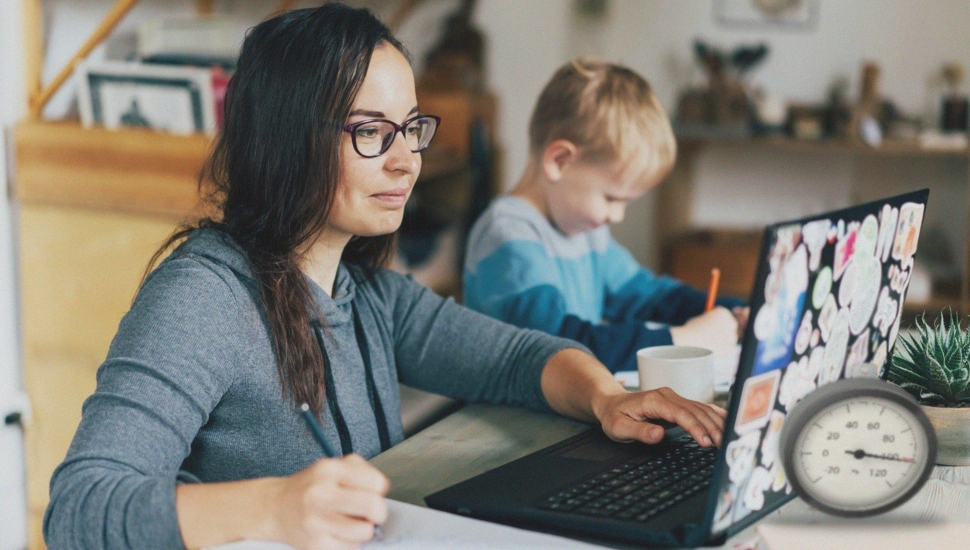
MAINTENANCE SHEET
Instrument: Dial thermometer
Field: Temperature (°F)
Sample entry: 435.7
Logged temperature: 100
